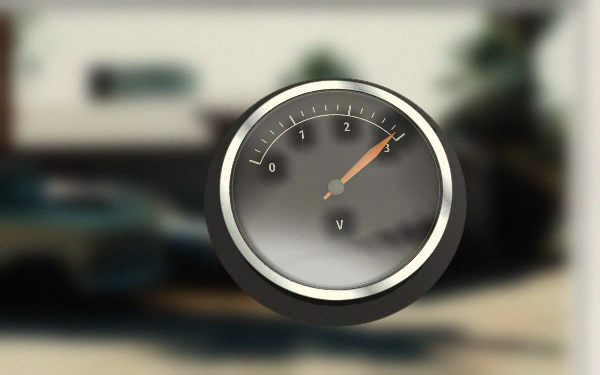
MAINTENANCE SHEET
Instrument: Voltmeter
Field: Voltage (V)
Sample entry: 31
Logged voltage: 2.9
